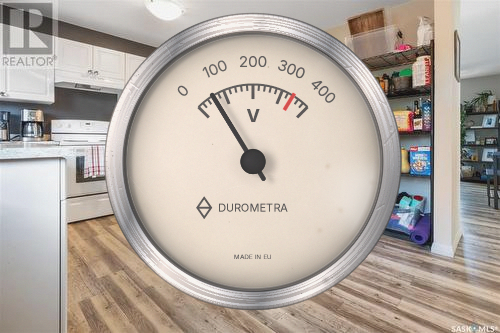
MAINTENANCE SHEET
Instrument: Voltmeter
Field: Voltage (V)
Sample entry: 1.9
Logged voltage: 60
